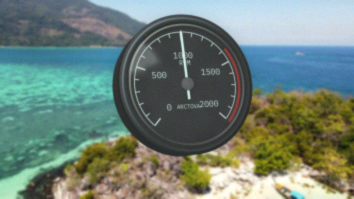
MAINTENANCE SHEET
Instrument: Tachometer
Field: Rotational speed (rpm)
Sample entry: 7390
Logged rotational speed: 1000
